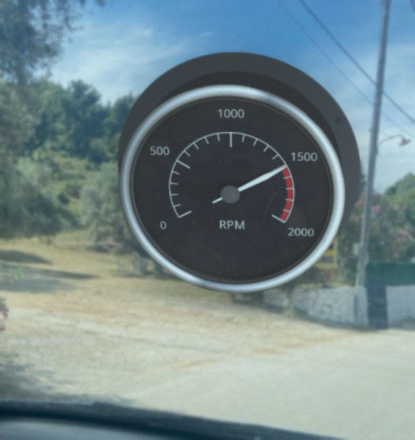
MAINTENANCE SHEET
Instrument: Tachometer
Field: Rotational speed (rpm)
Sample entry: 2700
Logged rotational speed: 1500
